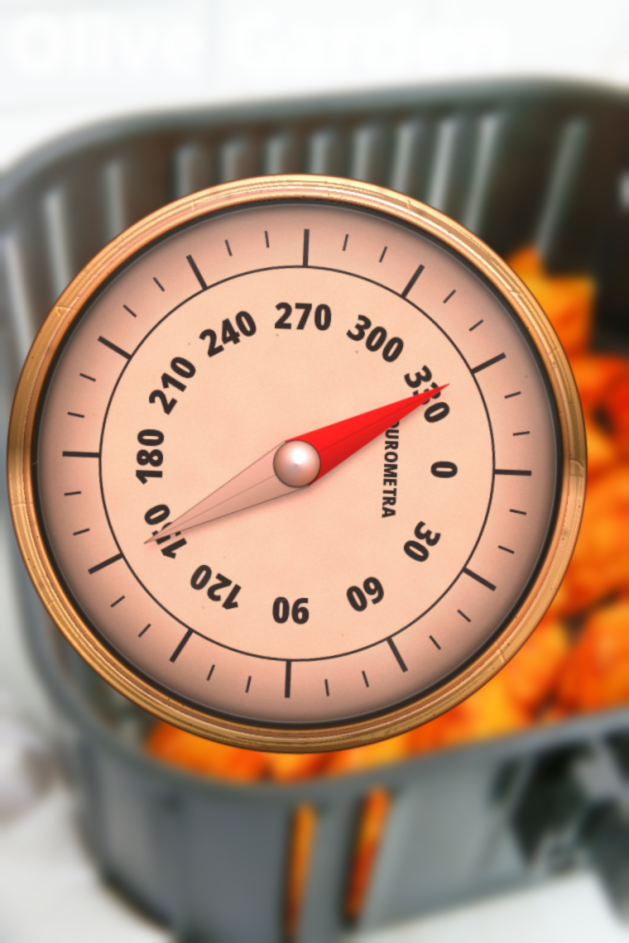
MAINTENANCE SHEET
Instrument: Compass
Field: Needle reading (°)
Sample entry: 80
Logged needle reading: 330
